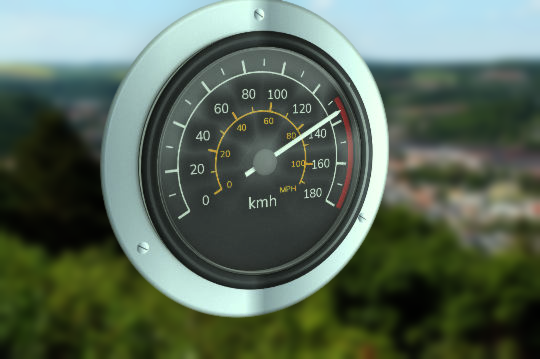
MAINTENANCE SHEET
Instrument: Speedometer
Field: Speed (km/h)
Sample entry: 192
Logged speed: 135
